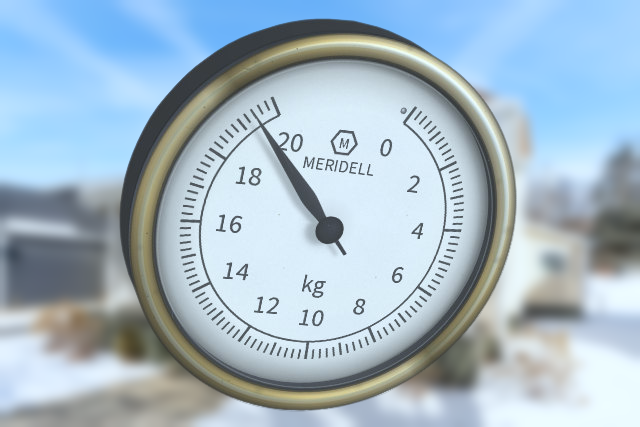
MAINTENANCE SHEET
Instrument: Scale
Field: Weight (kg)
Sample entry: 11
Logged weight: 19.4
